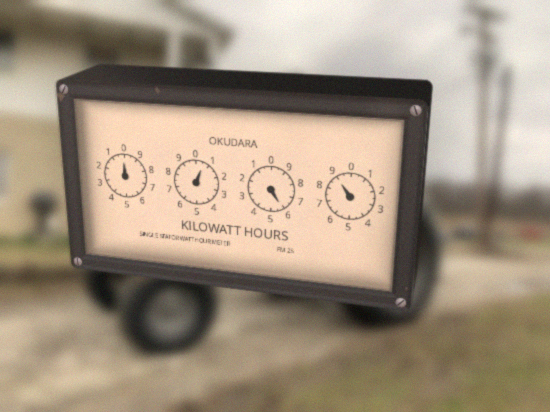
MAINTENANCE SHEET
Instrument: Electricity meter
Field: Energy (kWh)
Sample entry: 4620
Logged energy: 59
